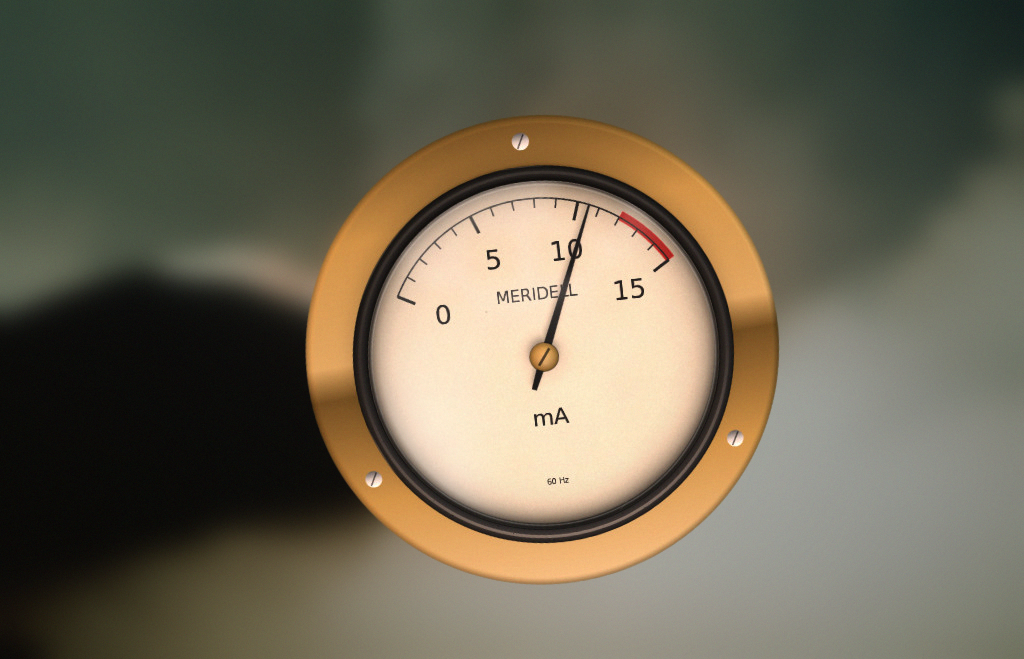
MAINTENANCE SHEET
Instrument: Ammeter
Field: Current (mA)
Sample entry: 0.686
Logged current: 10.5
